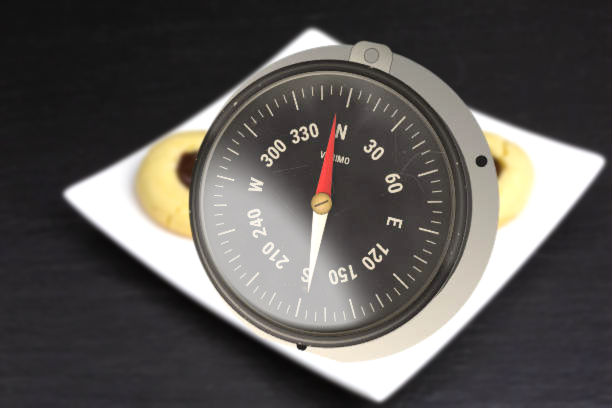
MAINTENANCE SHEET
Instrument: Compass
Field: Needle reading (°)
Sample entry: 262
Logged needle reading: 355
